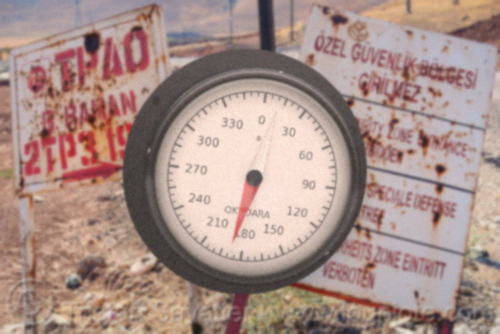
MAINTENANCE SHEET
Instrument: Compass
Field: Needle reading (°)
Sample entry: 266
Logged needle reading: 190
